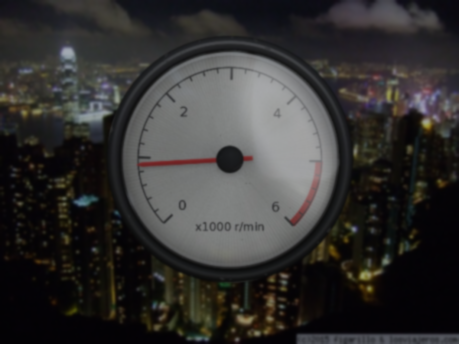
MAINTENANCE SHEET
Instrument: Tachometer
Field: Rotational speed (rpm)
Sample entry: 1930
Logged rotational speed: 900
